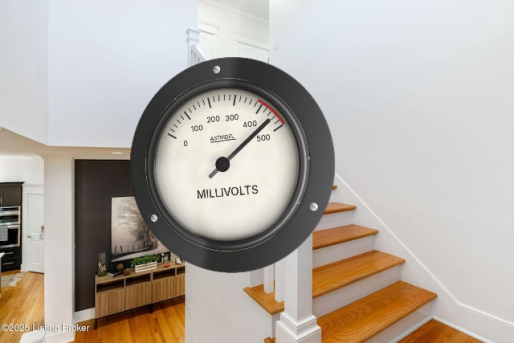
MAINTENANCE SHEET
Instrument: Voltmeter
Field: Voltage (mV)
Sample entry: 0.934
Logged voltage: 460
